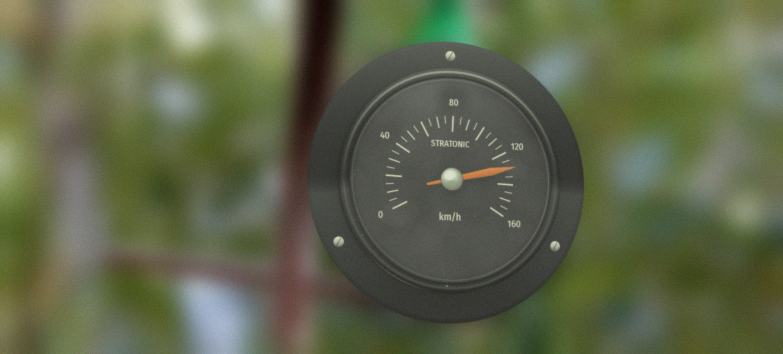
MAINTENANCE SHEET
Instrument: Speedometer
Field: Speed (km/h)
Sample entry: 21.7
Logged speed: 130
